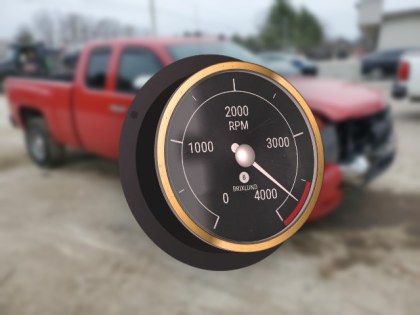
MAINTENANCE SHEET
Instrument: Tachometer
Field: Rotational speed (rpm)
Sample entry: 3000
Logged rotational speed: 3750
